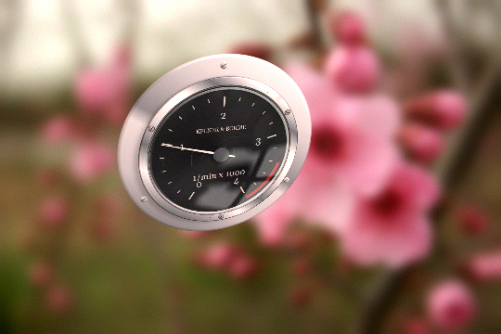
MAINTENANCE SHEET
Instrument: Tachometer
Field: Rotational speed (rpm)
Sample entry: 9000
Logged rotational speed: 1000
